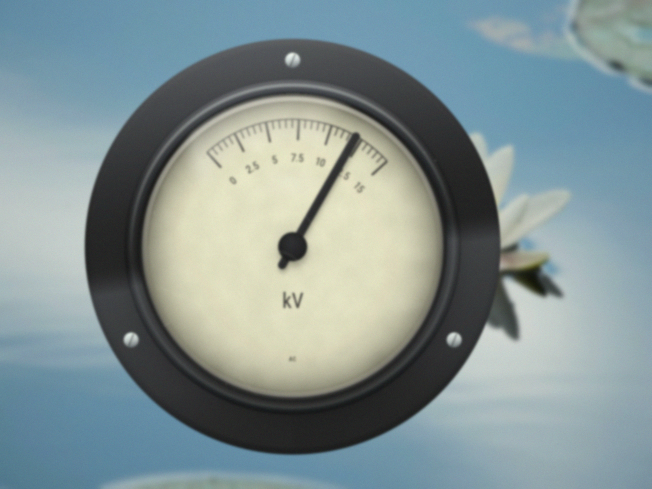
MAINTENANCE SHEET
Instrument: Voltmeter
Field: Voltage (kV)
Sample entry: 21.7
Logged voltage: 12
